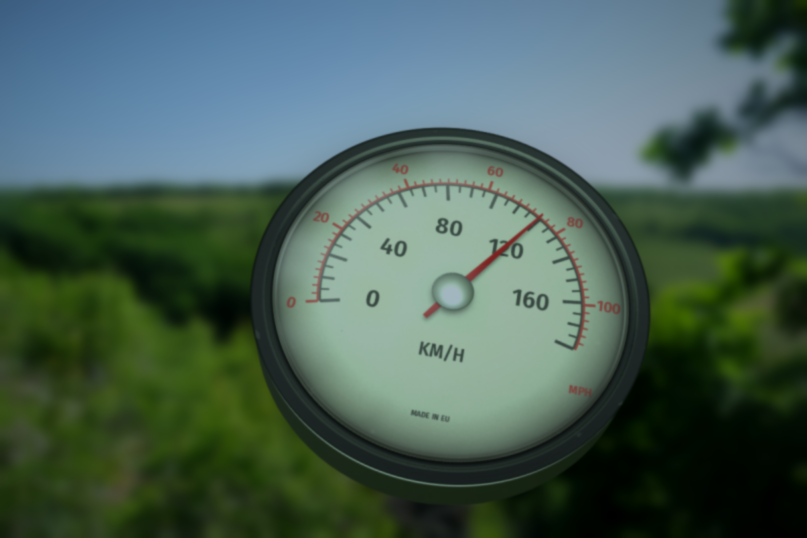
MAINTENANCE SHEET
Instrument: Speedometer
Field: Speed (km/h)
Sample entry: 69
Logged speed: 120
